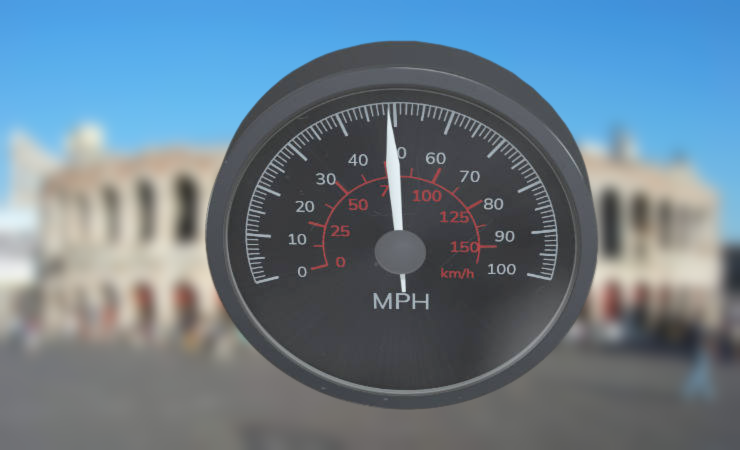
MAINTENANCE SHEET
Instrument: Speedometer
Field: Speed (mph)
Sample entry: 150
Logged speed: 49
